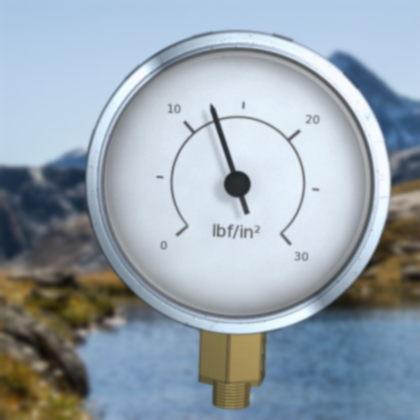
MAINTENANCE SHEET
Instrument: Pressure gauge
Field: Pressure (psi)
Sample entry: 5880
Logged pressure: 12.5
